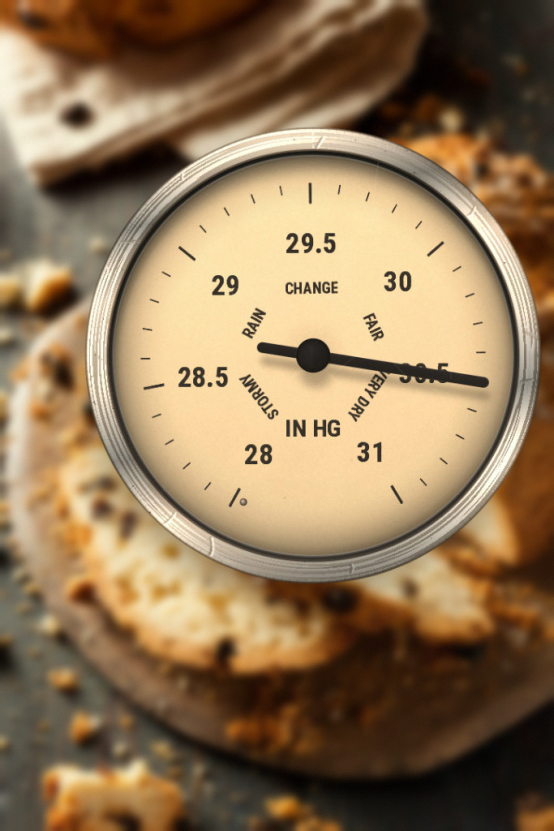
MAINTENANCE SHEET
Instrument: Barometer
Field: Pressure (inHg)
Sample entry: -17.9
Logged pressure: 30.5
